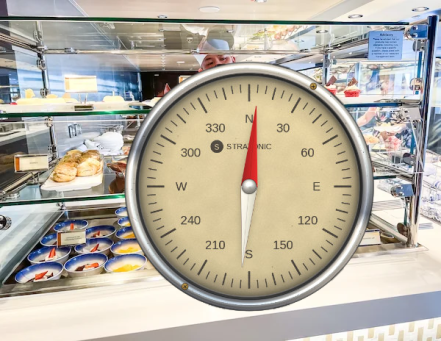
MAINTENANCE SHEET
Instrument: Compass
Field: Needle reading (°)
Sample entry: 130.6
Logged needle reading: 5
